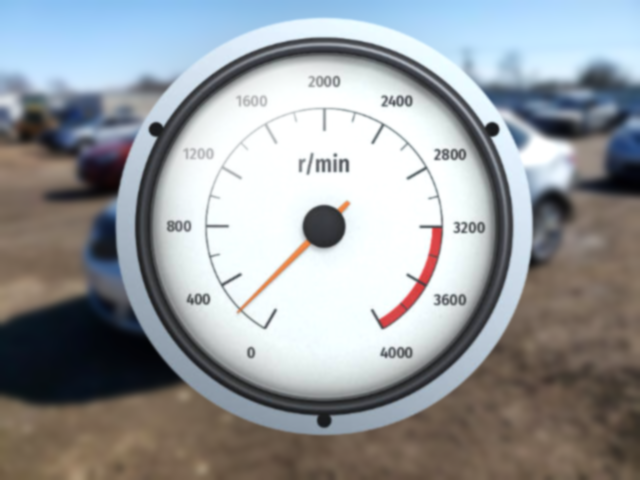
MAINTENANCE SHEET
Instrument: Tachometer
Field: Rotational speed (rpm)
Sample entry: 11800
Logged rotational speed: 200
